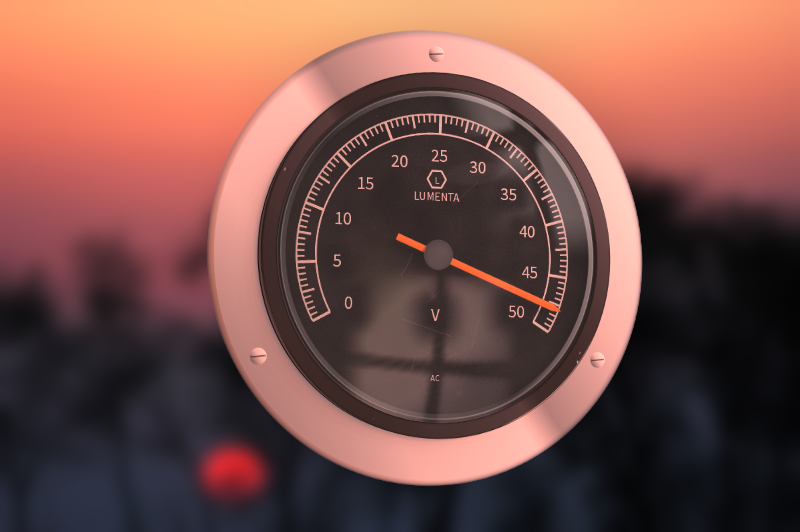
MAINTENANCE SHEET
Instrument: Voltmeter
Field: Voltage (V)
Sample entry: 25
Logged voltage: 48
